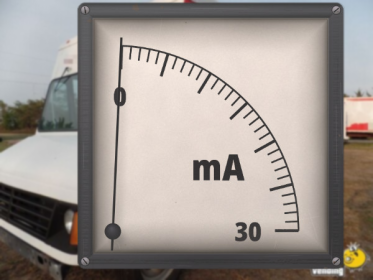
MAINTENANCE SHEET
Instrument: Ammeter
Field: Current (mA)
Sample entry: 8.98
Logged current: 0
